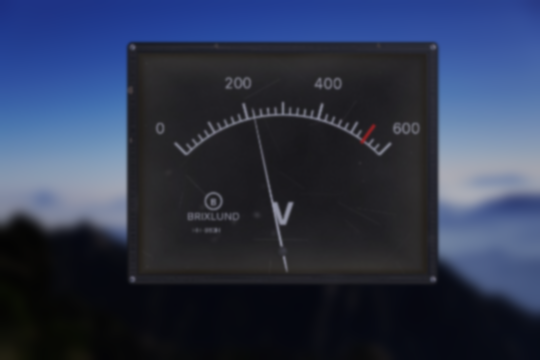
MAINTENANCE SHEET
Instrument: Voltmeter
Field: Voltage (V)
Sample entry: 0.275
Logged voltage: 220
